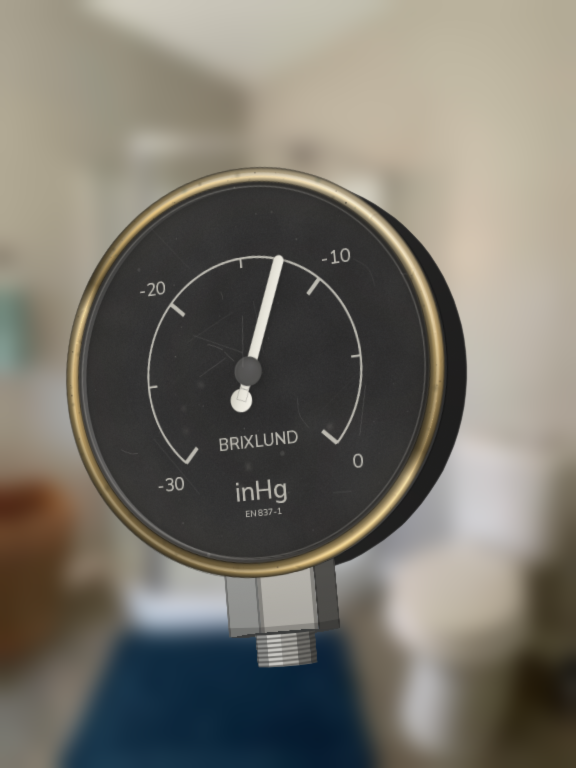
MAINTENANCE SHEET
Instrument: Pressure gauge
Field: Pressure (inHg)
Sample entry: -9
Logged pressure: -12.5
